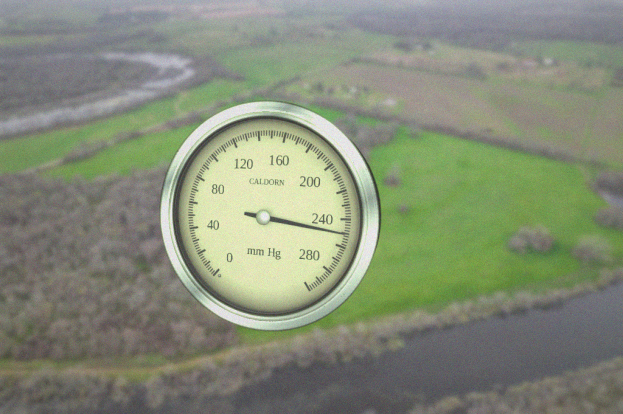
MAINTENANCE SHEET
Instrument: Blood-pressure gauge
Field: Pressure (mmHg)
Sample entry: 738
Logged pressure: 250
